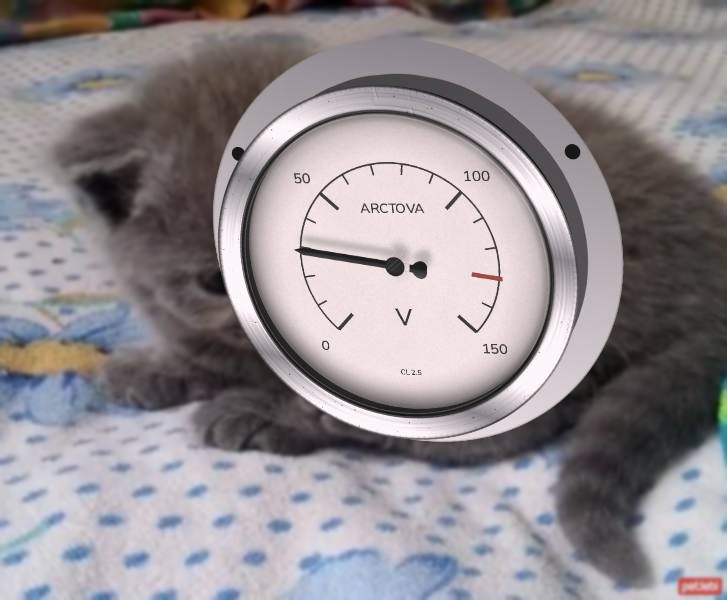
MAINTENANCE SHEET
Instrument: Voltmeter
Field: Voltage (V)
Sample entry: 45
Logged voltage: 30
